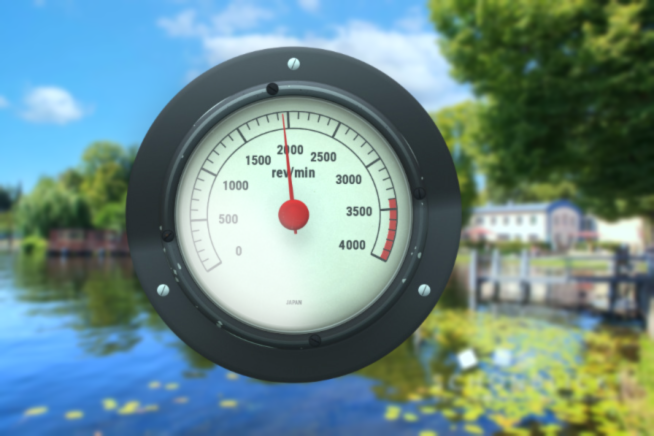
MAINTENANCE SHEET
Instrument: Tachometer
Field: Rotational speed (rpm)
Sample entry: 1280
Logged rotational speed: 1950
